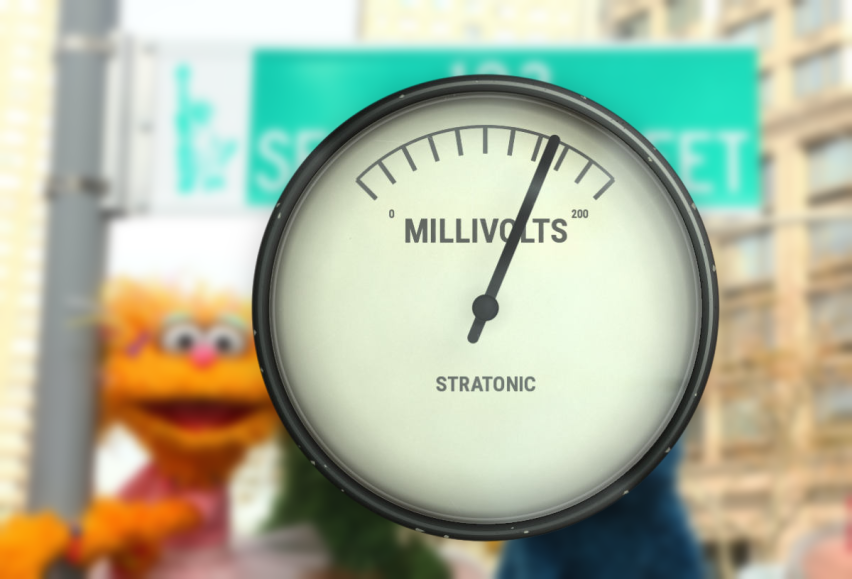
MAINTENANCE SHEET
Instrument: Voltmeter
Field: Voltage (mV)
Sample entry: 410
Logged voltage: 150
